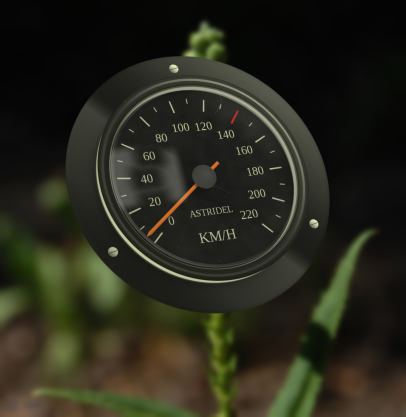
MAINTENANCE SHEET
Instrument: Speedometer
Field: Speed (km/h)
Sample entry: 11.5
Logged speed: 5
